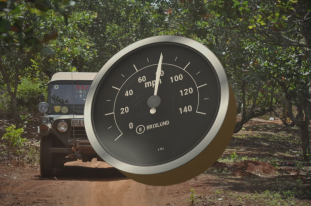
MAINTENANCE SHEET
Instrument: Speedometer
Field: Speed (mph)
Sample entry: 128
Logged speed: 80
